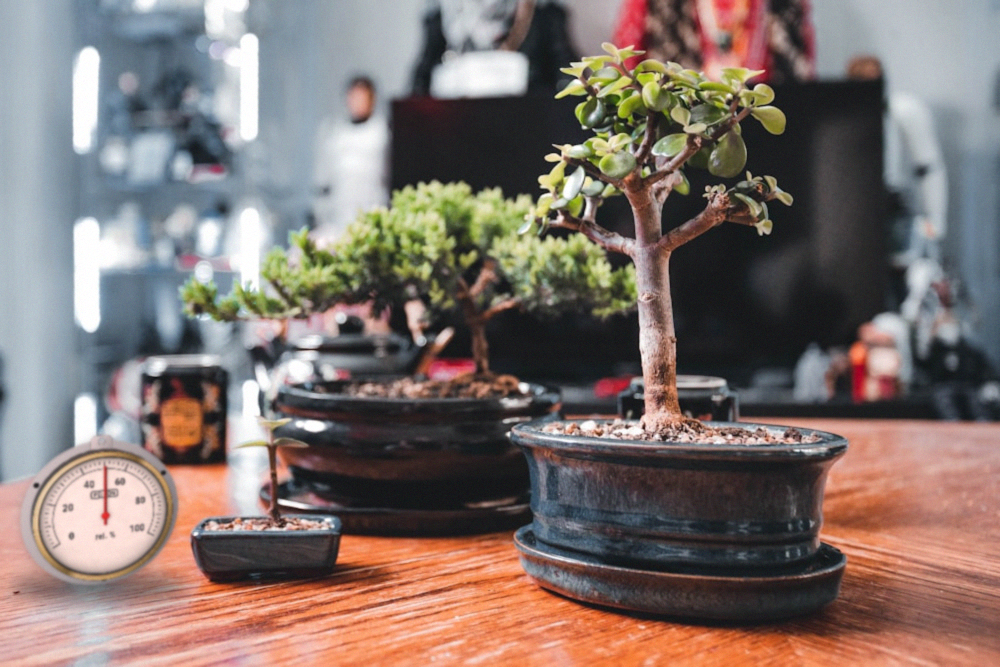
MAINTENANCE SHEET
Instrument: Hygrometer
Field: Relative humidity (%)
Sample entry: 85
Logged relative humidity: 50
